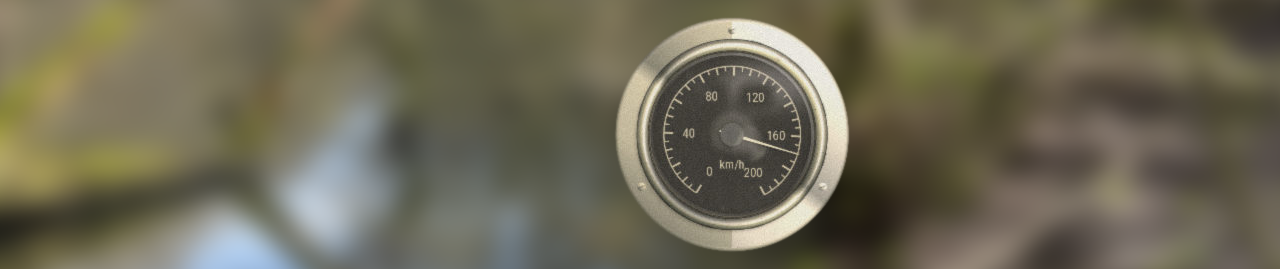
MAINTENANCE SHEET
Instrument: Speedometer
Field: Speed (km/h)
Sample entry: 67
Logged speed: 170
